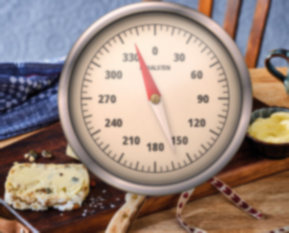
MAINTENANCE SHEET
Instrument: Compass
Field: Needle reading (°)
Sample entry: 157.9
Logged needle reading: 340
